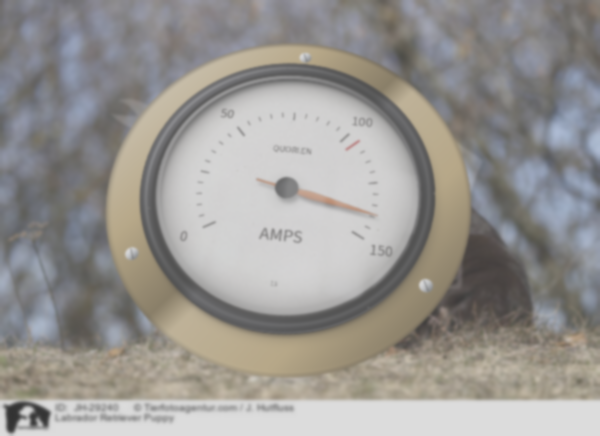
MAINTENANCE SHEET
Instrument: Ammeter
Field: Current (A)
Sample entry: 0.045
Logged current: 140
